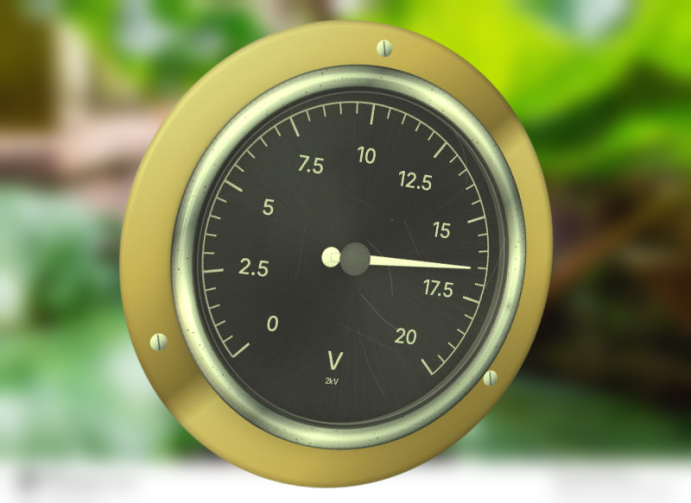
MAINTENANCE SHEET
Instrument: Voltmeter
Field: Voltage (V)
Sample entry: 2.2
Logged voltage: 16.5
